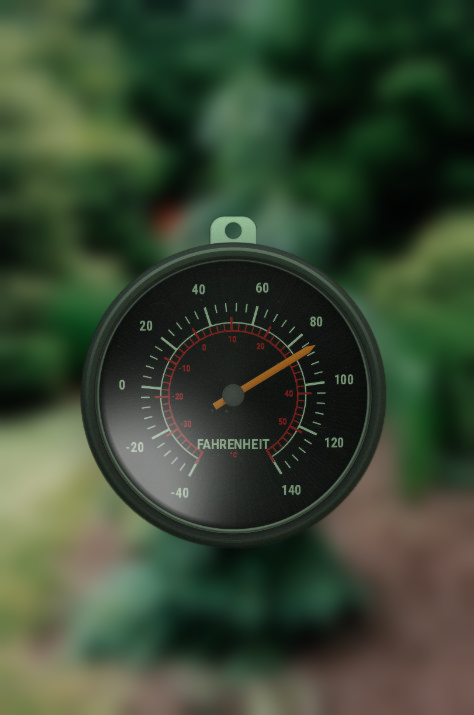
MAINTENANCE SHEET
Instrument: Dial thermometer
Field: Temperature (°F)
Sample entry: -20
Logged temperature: 86
